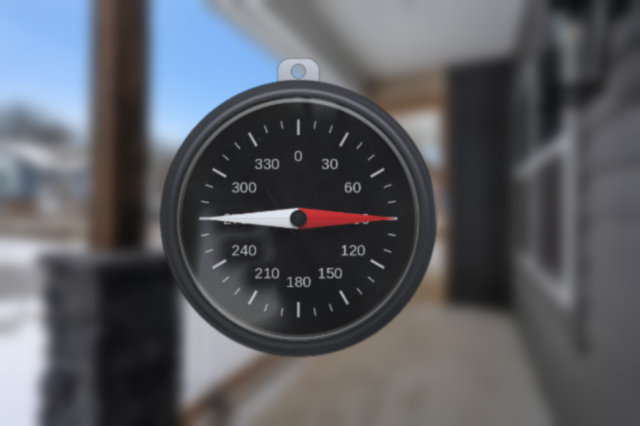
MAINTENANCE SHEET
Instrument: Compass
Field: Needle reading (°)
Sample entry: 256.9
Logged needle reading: 90
